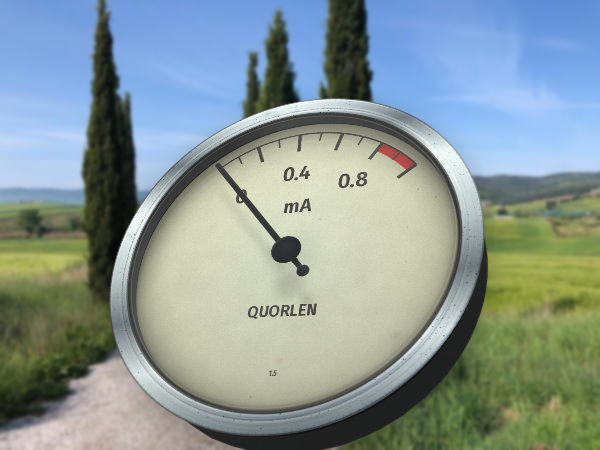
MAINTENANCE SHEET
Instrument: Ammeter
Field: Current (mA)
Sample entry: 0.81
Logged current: 0
